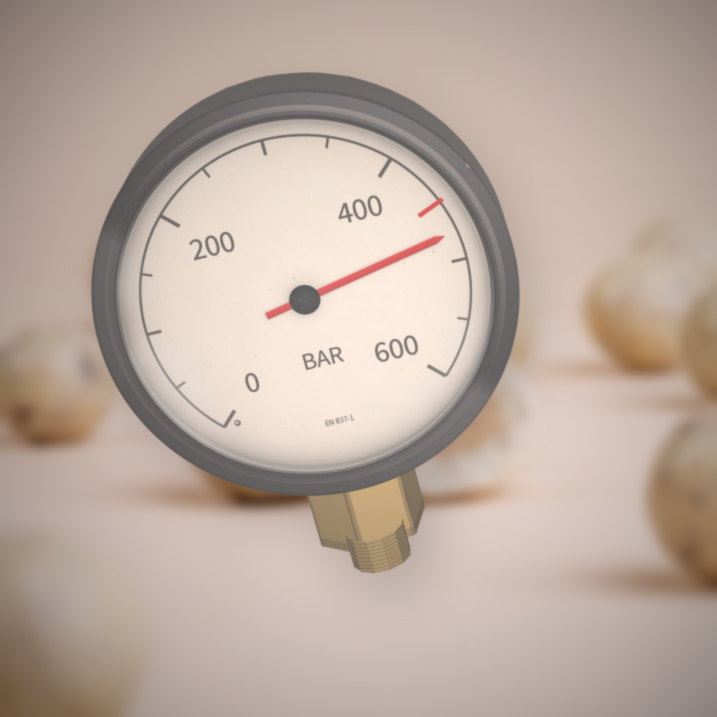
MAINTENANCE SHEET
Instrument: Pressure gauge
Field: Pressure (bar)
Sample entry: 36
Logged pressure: 475
